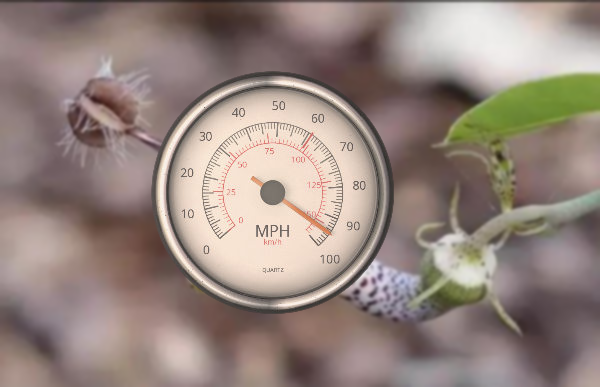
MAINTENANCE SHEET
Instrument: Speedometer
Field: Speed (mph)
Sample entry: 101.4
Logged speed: 95
